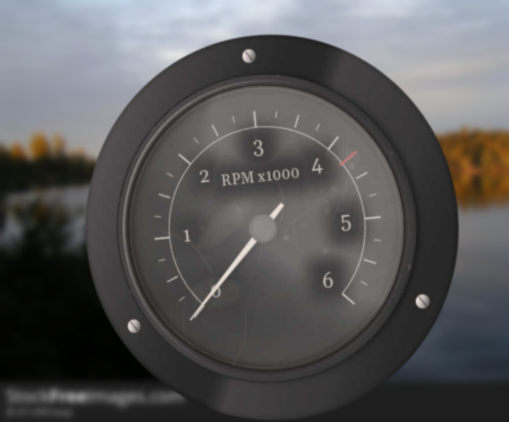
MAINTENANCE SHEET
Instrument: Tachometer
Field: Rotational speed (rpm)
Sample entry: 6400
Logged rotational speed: 0
